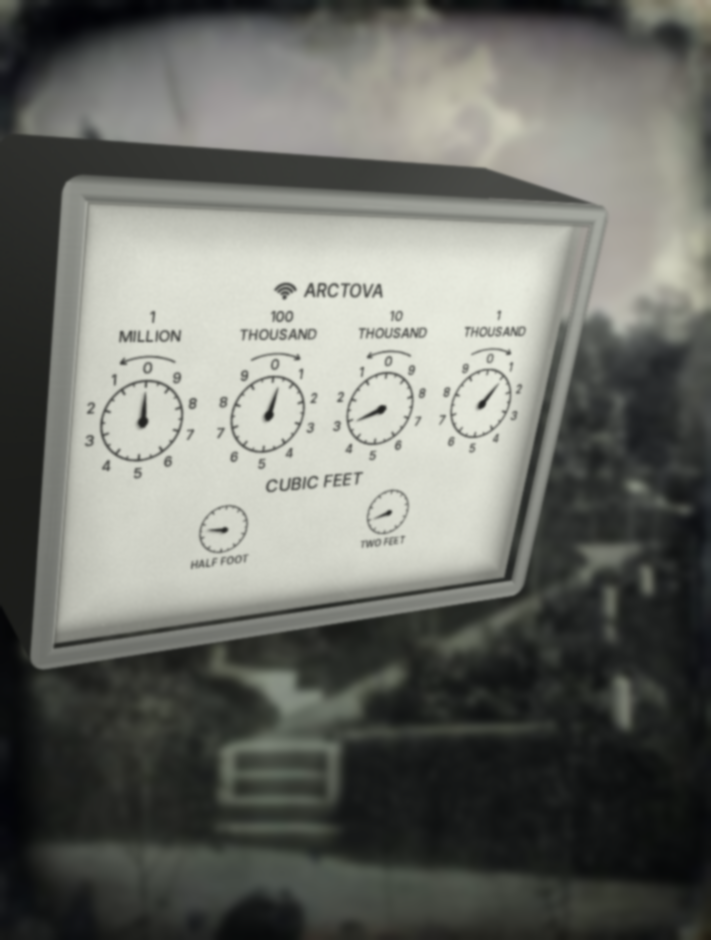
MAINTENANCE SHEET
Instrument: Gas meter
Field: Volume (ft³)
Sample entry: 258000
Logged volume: 3100
